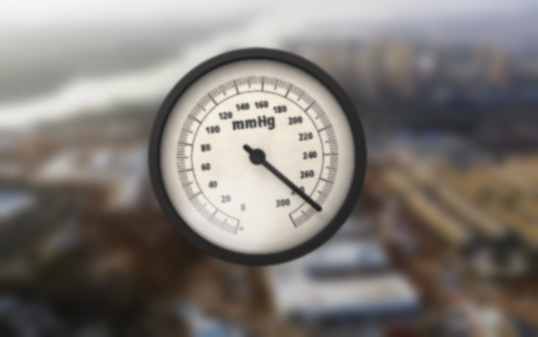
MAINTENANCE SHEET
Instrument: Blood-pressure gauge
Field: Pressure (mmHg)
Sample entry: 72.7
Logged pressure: 280
